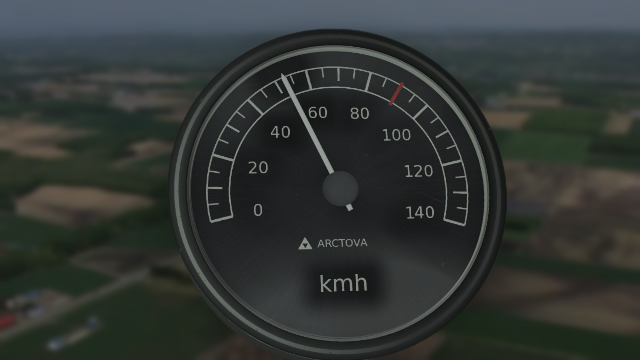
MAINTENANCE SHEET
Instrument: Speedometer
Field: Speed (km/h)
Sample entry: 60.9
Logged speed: 52.5
